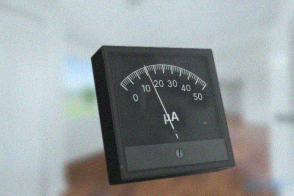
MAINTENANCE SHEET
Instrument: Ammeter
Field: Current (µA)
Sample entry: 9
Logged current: 15
